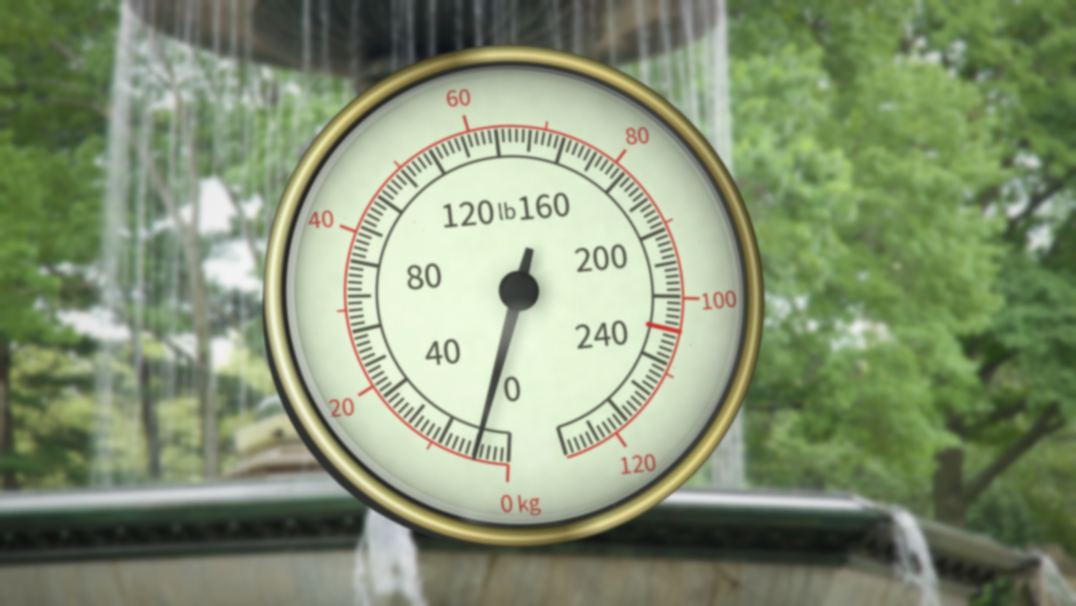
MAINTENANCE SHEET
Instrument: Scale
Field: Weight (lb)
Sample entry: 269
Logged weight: 10
